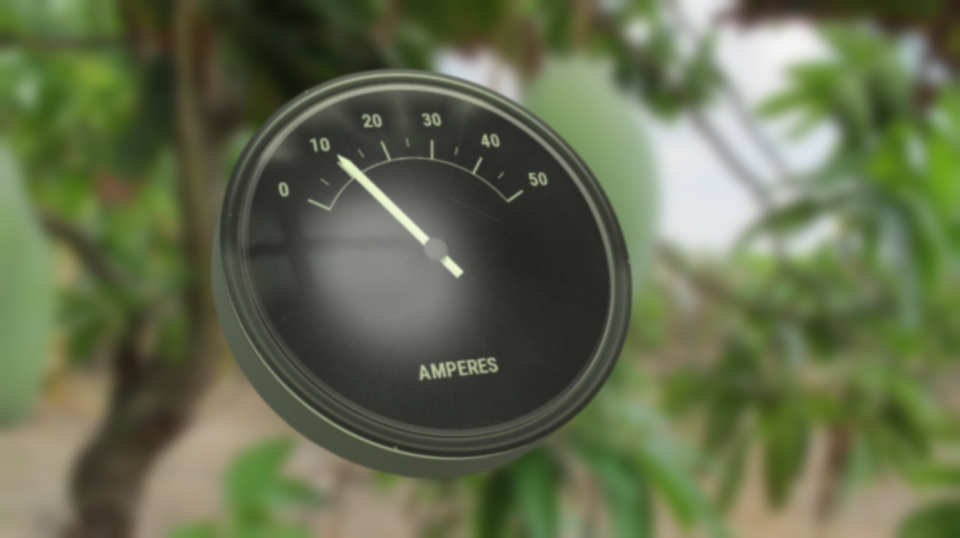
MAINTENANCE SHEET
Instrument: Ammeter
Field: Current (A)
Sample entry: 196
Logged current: 10
